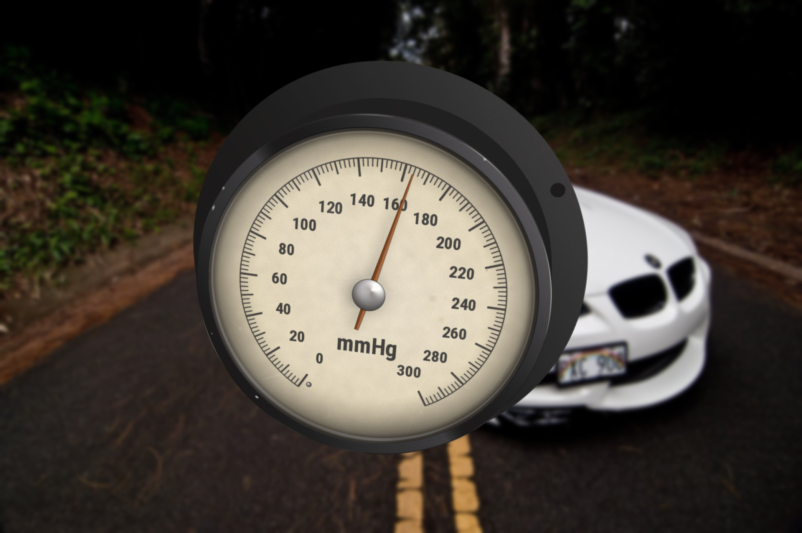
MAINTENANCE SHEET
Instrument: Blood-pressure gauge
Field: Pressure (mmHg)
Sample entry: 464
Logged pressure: 164
